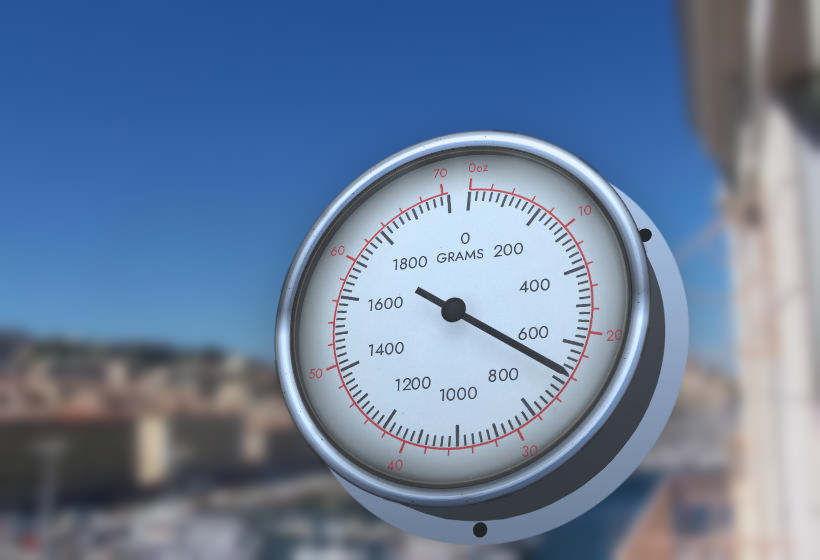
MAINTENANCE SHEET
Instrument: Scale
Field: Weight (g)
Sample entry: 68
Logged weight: 680
